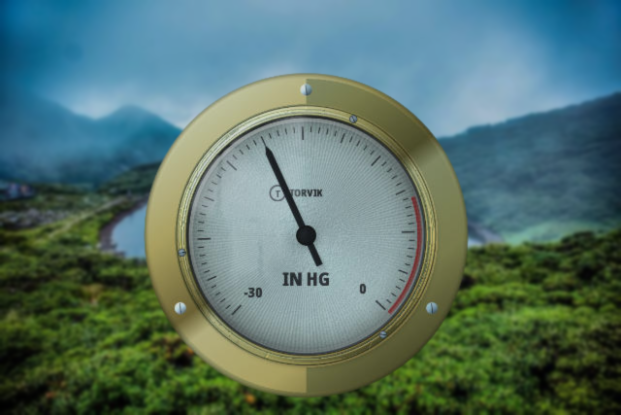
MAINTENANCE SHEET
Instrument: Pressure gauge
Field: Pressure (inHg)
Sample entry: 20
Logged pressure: -17.5
